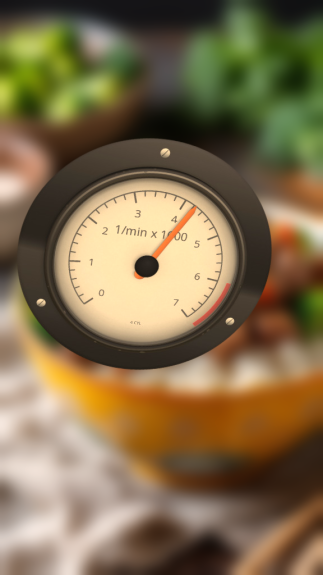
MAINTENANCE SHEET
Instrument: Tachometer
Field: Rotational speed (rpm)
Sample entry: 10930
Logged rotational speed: 4200
